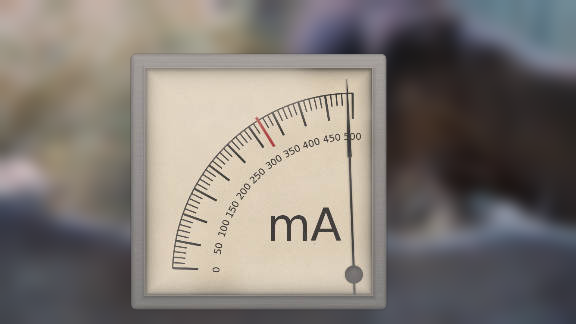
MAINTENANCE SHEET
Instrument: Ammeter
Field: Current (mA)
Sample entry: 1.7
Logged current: 490
